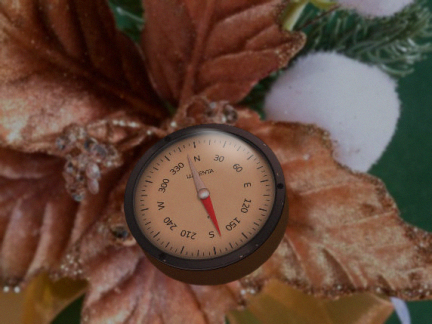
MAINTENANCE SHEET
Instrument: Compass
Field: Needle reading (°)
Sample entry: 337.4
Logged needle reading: 170
